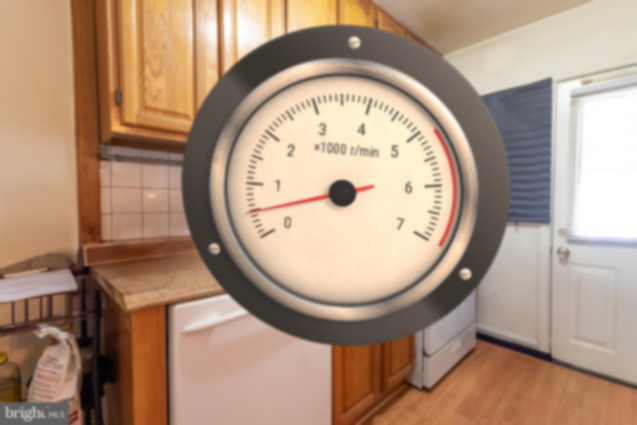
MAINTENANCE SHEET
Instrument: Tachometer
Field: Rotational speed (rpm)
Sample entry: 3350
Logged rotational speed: 500
